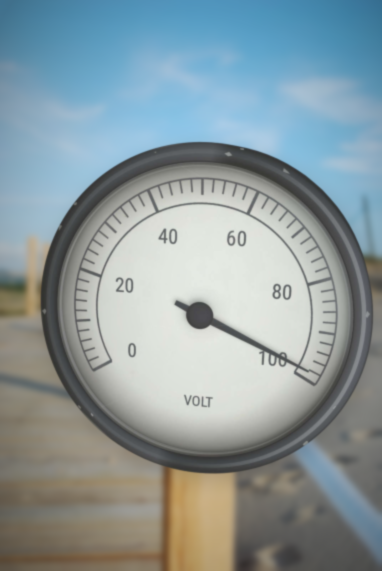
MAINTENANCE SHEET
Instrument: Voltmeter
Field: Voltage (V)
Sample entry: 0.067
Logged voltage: 98
